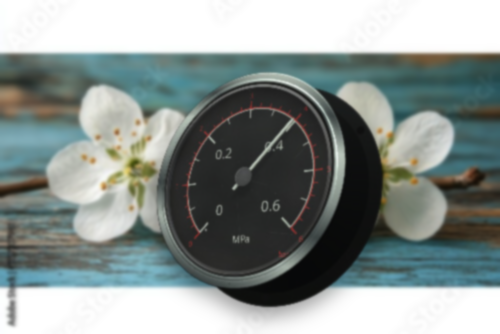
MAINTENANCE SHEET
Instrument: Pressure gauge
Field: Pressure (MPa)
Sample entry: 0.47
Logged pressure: 0.4
